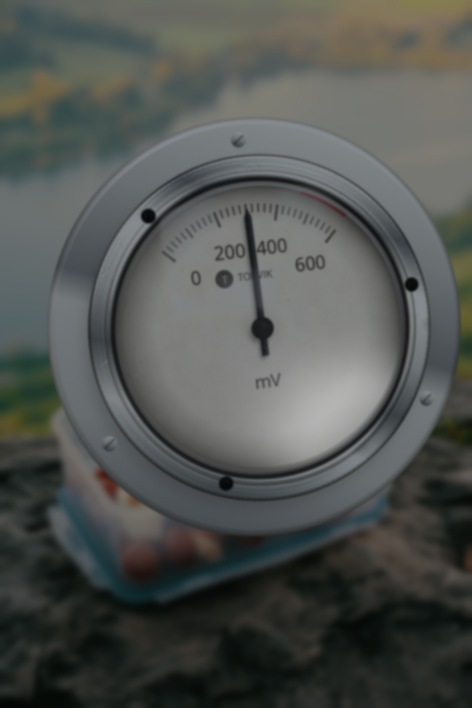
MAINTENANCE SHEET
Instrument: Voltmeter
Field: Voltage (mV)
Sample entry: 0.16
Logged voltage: 300
